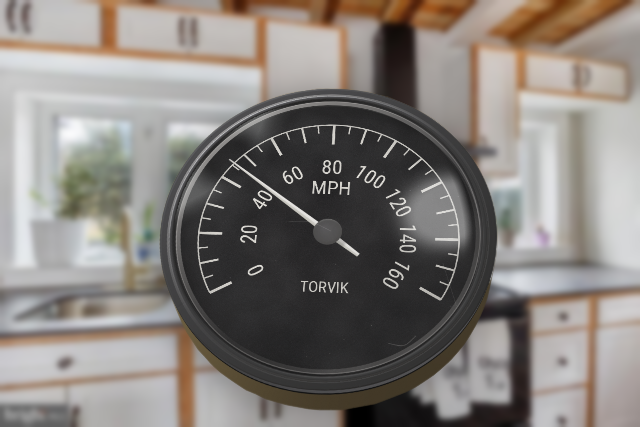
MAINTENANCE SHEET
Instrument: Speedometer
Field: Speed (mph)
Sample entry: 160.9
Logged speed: 45
